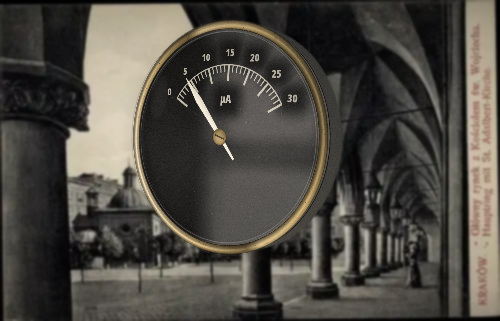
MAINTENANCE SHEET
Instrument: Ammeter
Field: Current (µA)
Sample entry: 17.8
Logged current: 5
